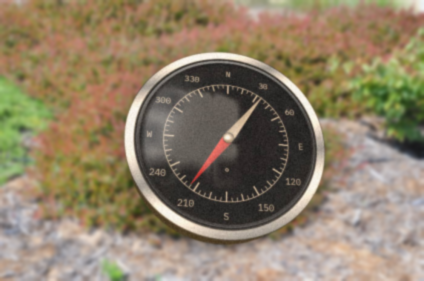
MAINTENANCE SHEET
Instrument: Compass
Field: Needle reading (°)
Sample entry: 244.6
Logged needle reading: 215
